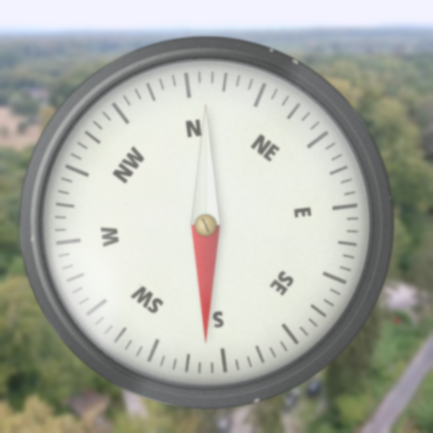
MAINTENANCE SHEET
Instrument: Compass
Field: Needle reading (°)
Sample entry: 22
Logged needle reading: 187.5
